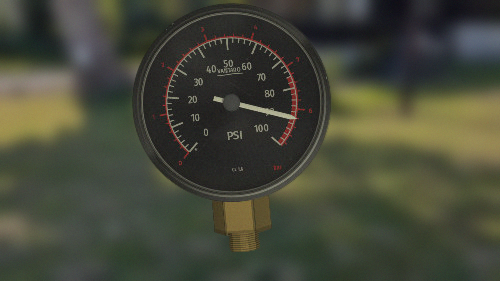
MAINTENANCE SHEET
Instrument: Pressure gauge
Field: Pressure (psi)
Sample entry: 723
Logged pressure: 90
